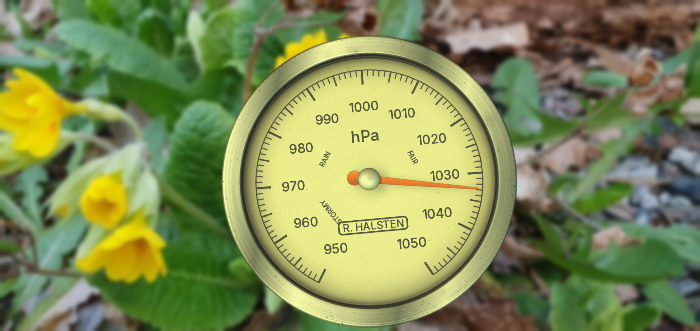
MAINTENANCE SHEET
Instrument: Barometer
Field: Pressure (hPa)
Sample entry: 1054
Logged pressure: 1033
